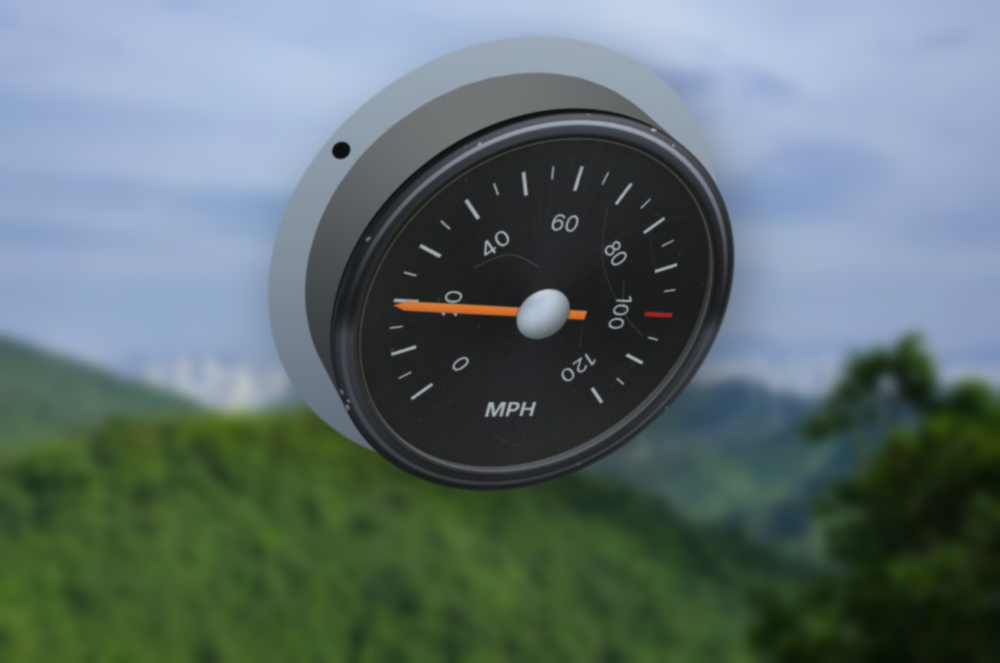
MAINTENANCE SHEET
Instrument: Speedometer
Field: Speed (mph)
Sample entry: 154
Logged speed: 20
